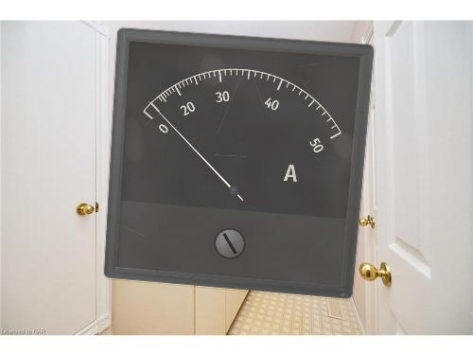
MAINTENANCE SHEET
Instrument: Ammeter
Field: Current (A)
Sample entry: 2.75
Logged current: 10
